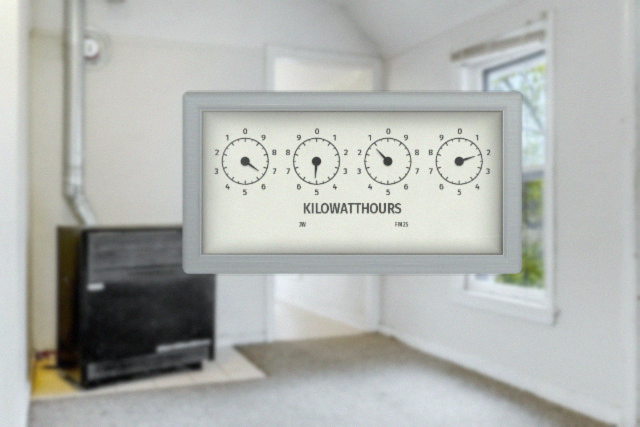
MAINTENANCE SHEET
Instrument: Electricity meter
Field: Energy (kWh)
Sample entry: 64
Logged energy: 6512
